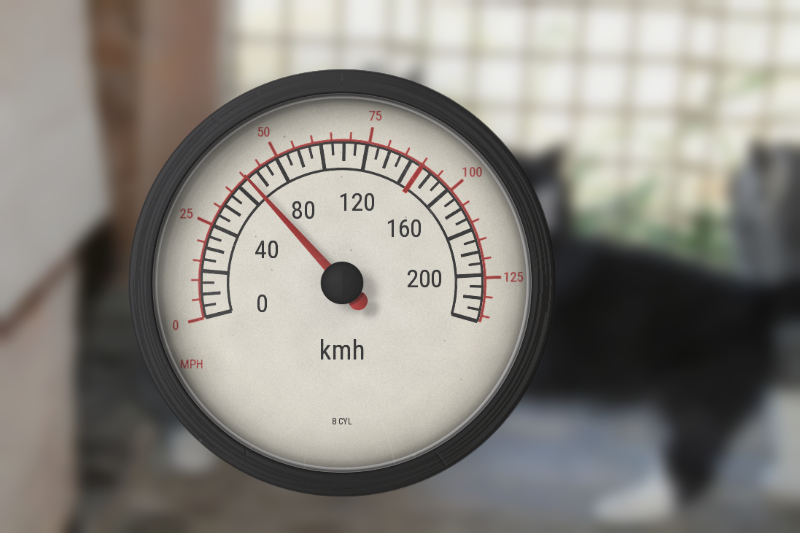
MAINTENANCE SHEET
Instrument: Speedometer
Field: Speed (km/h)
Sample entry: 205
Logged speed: 65
